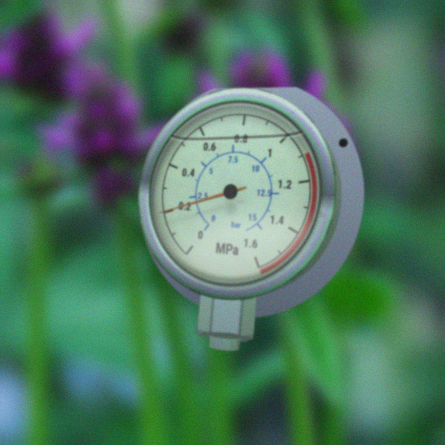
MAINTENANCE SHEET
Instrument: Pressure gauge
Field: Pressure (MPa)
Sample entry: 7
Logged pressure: 0.2
